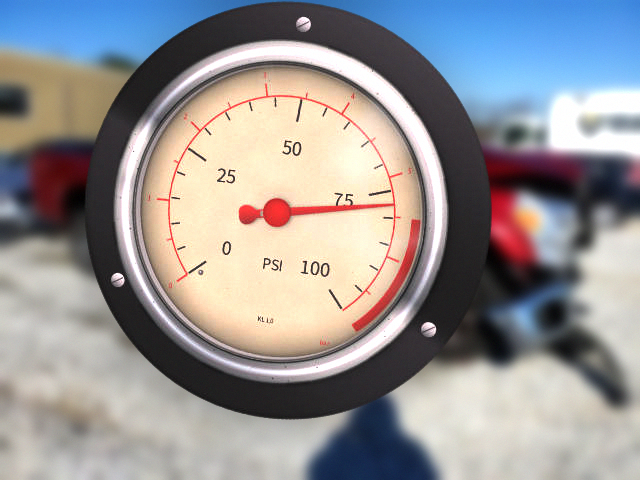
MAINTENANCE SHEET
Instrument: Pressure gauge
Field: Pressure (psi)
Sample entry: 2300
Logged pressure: 77.5
